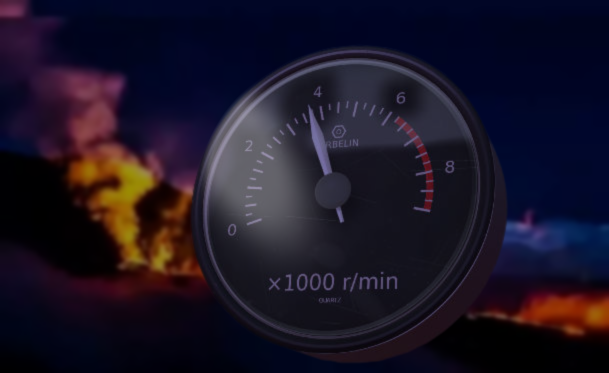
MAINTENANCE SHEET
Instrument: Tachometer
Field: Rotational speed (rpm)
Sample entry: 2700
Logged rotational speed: 3750
